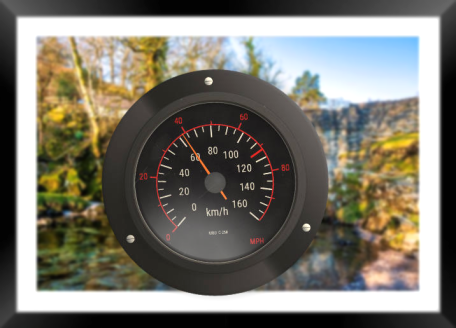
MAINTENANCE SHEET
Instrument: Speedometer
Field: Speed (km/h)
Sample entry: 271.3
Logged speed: 62.5
